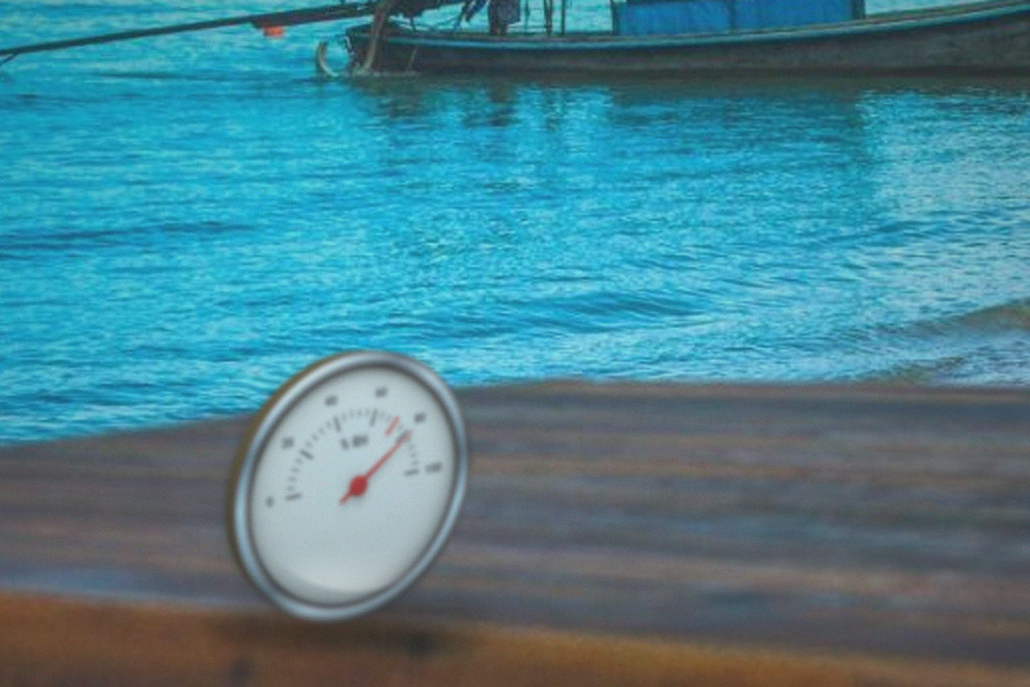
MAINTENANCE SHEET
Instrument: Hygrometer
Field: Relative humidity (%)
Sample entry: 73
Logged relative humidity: 80
